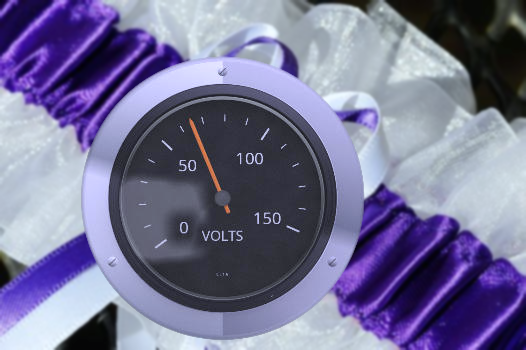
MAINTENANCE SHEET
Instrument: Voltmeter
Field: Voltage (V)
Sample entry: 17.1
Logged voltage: 65
